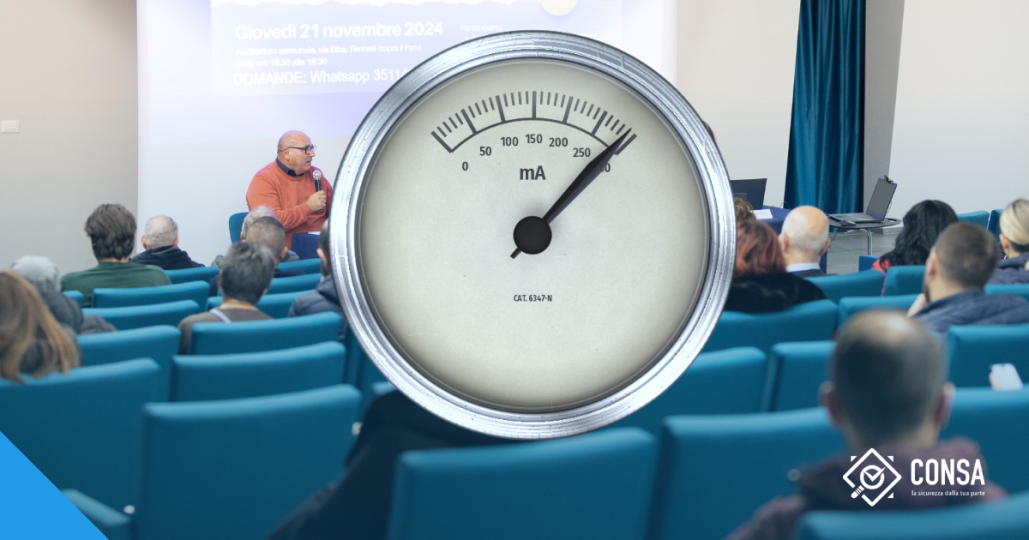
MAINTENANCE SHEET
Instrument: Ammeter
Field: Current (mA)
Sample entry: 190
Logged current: 290
